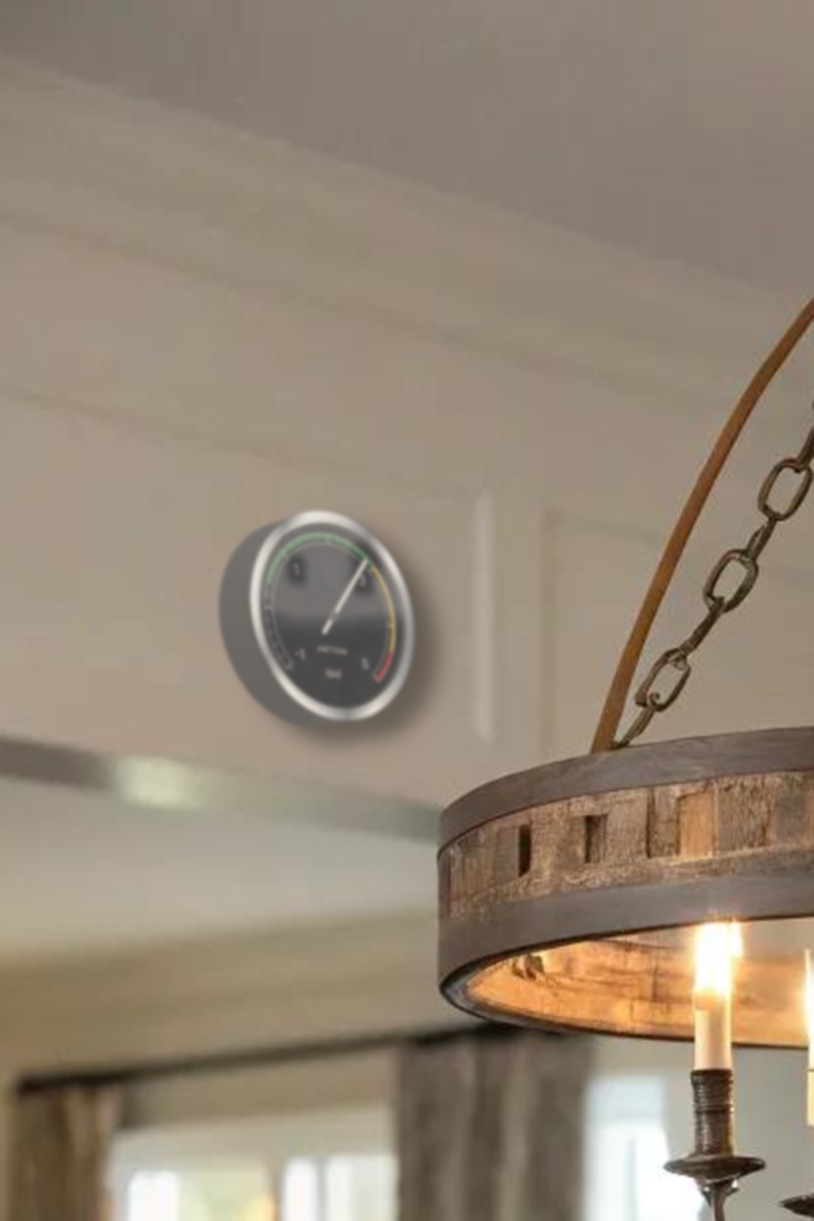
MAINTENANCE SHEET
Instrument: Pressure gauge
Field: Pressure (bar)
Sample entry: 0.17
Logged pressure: 2.8
